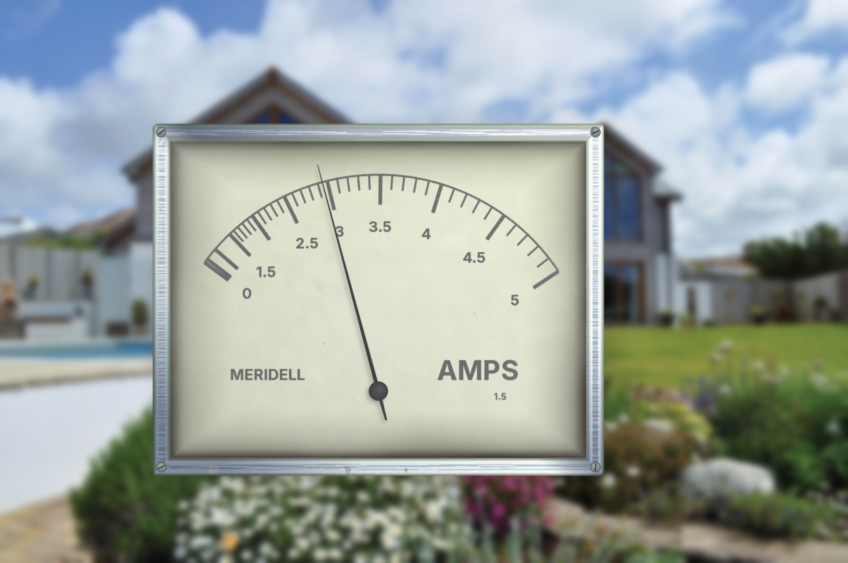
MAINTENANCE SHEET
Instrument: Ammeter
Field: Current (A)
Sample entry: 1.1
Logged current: 2.95
